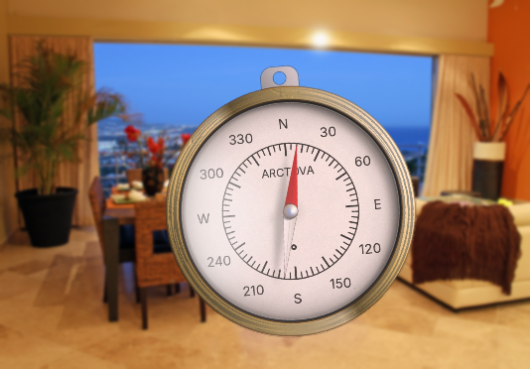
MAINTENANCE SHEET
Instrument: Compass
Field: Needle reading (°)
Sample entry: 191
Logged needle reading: 10
